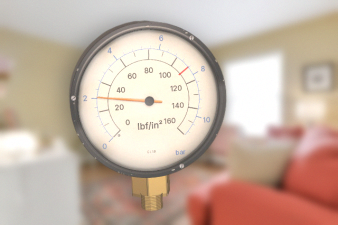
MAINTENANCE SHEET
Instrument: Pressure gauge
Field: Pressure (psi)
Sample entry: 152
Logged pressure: 30
